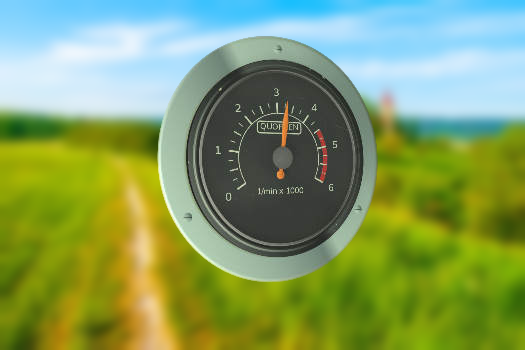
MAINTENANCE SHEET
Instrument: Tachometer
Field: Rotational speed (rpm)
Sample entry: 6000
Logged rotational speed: 3250
